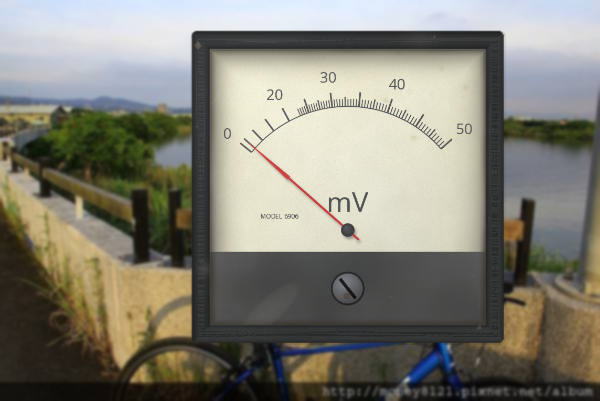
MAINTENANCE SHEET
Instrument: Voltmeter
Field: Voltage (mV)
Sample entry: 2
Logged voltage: 5
